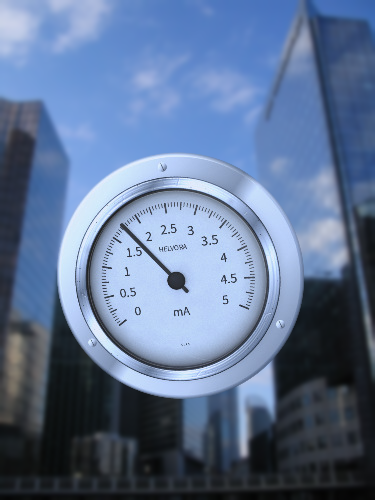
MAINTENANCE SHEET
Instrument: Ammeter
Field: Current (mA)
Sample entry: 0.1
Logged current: 1.75
